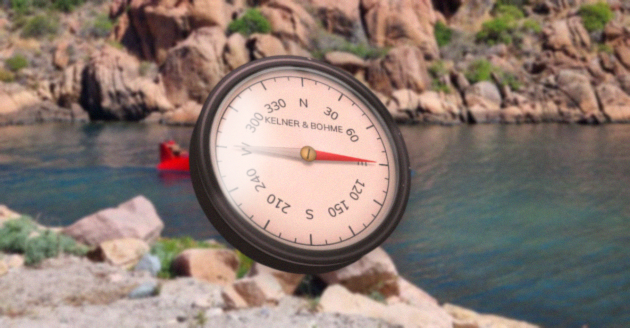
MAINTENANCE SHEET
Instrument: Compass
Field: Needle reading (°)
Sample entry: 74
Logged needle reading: 90
